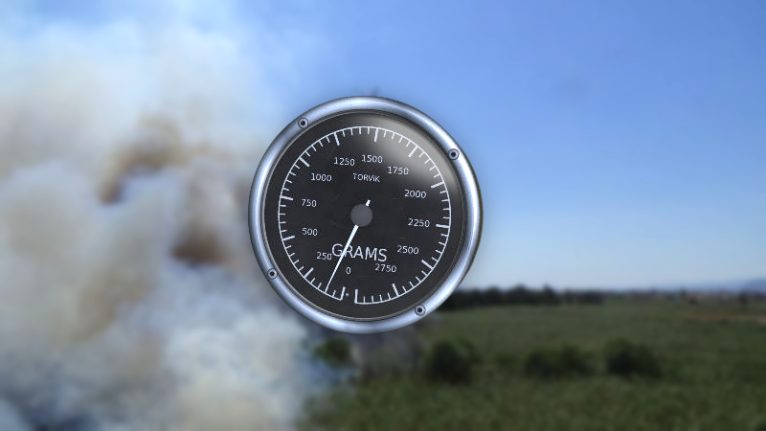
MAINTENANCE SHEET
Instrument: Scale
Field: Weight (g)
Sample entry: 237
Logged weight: 100
